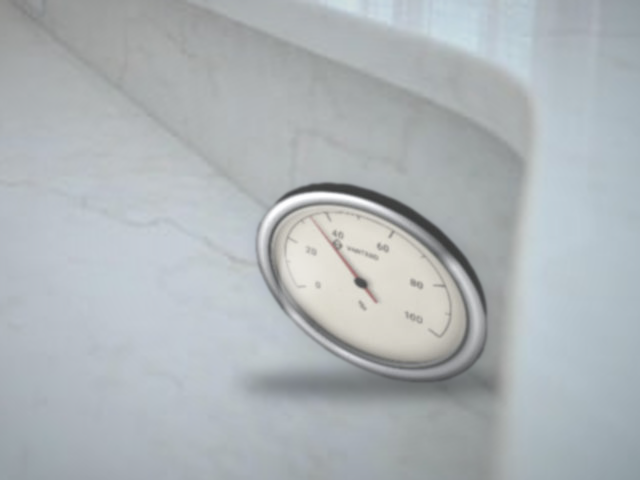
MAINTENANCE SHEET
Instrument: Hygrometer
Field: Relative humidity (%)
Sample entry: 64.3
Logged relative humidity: 35
